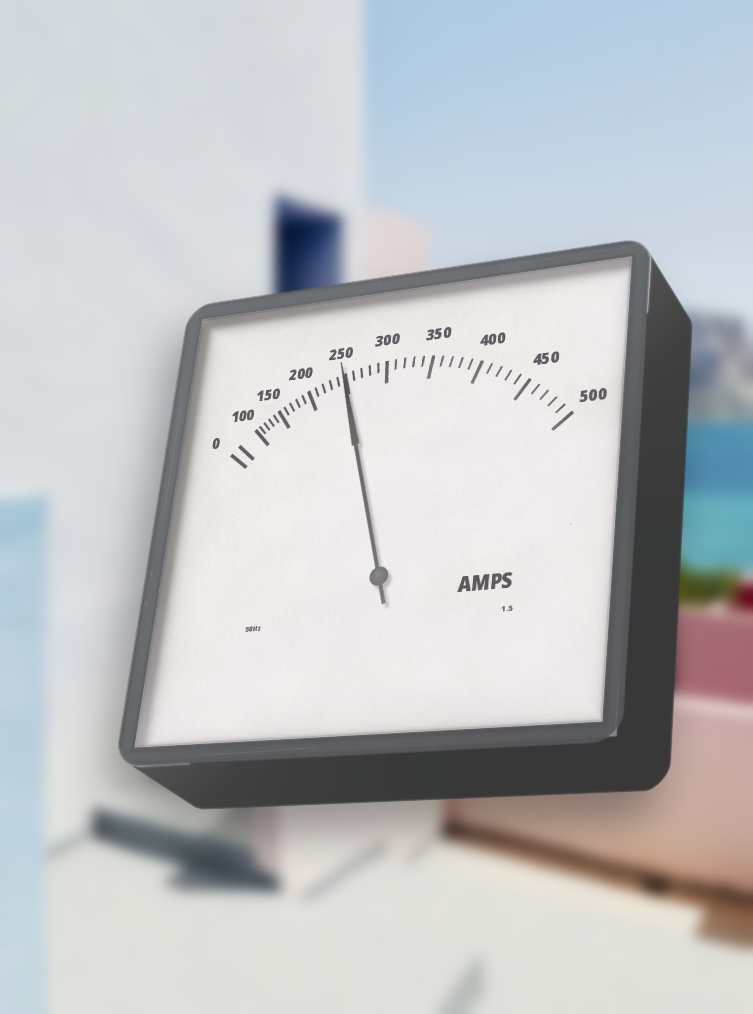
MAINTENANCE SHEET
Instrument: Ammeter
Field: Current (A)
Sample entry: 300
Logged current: 250
